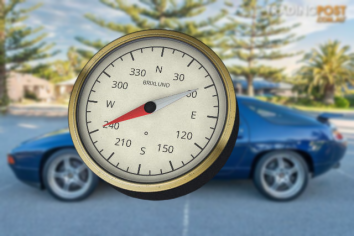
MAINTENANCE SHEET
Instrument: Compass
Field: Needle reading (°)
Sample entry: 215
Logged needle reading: 240
